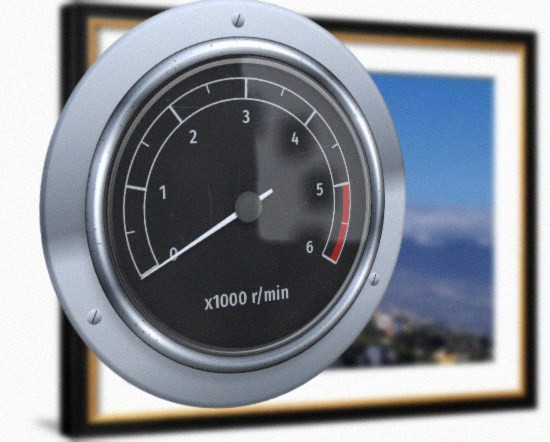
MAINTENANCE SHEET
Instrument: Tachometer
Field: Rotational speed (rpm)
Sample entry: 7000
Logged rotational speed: 0
